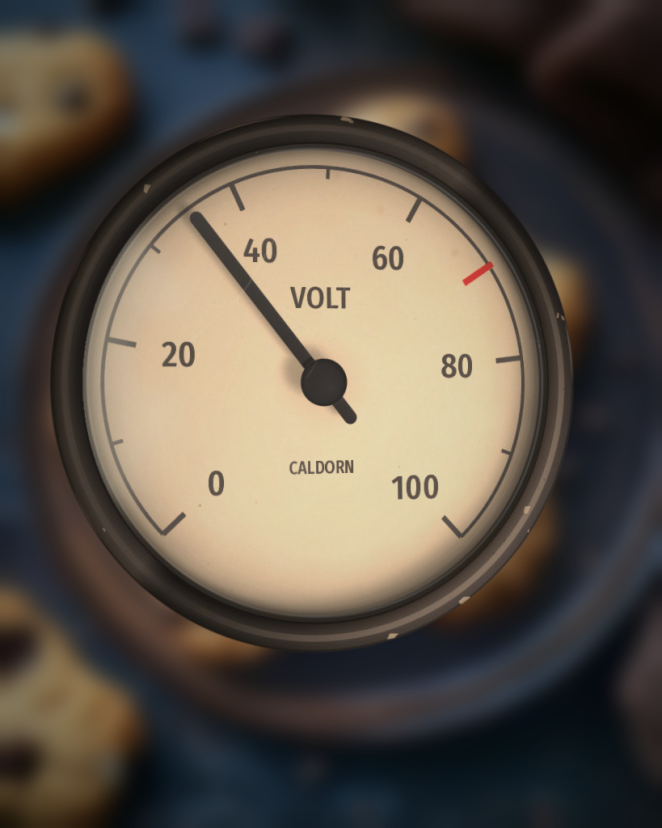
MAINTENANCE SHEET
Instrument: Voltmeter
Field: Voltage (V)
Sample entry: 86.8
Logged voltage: 35
